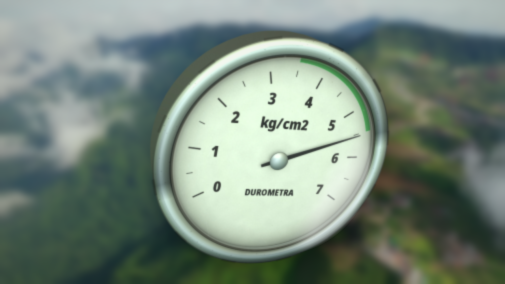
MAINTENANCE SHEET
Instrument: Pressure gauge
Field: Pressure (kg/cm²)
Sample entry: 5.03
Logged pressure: 5.5
